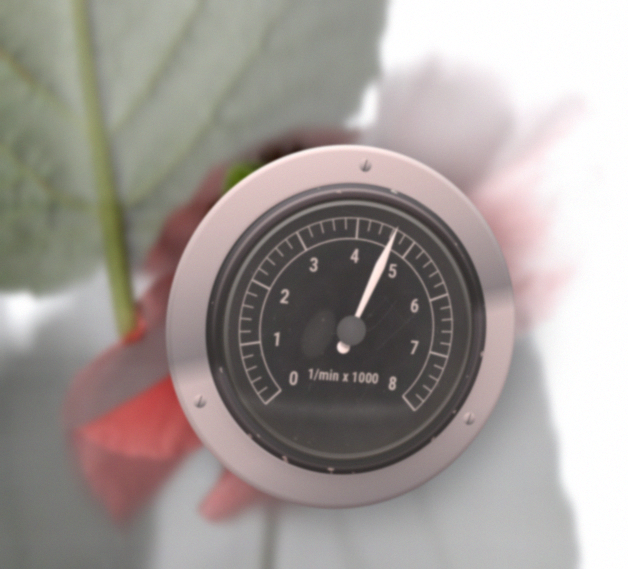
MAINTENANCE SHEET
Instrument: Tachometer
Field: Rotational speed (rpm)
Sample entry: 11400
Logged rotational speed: 4600
